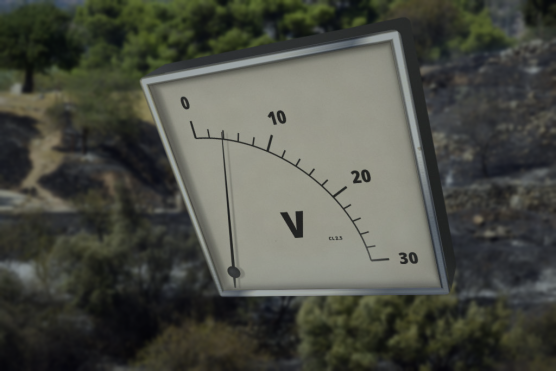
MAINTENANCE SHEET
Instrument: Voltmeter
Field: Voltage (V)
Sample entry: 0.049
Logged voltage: 4
